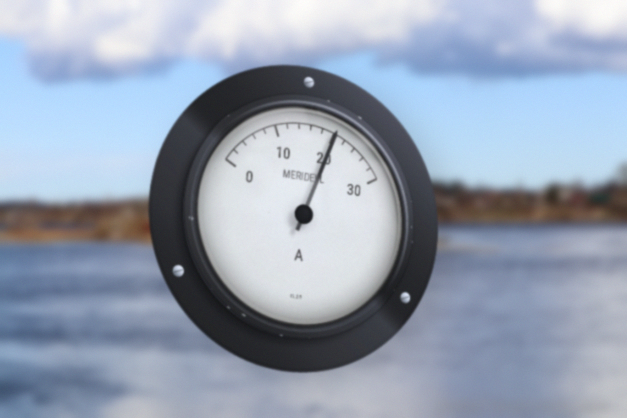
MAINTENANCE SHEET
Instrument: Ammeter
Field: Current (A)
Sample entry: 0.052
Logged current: 20
